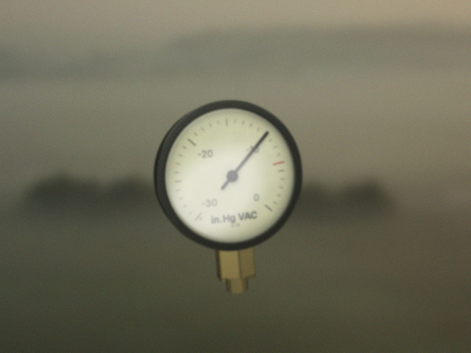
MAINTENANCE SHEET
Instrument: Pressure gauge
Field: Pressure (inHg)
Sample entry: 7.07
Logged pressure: -10
